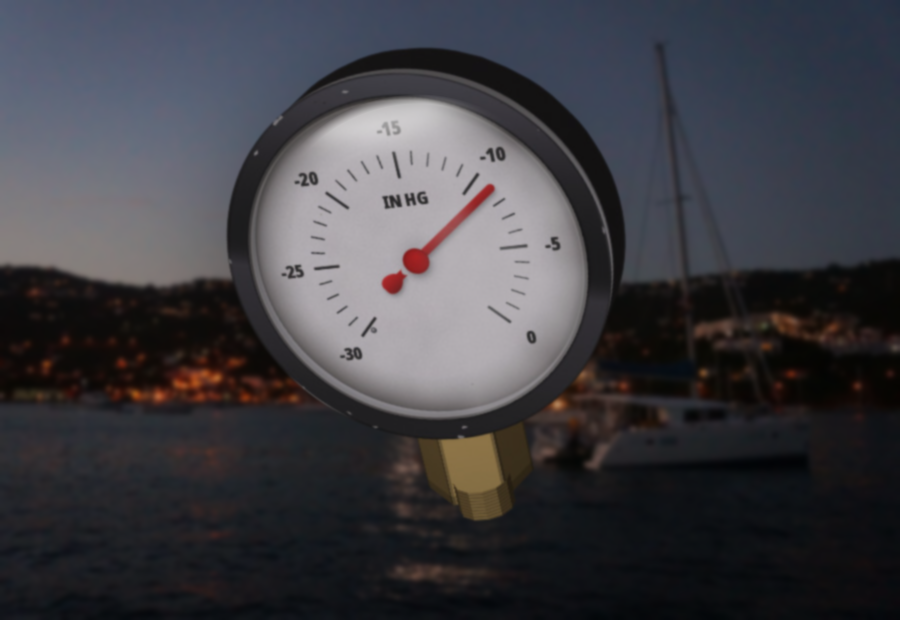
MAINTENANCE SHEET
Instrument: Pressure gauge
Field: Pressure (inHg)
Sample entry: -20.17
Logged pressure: -9
